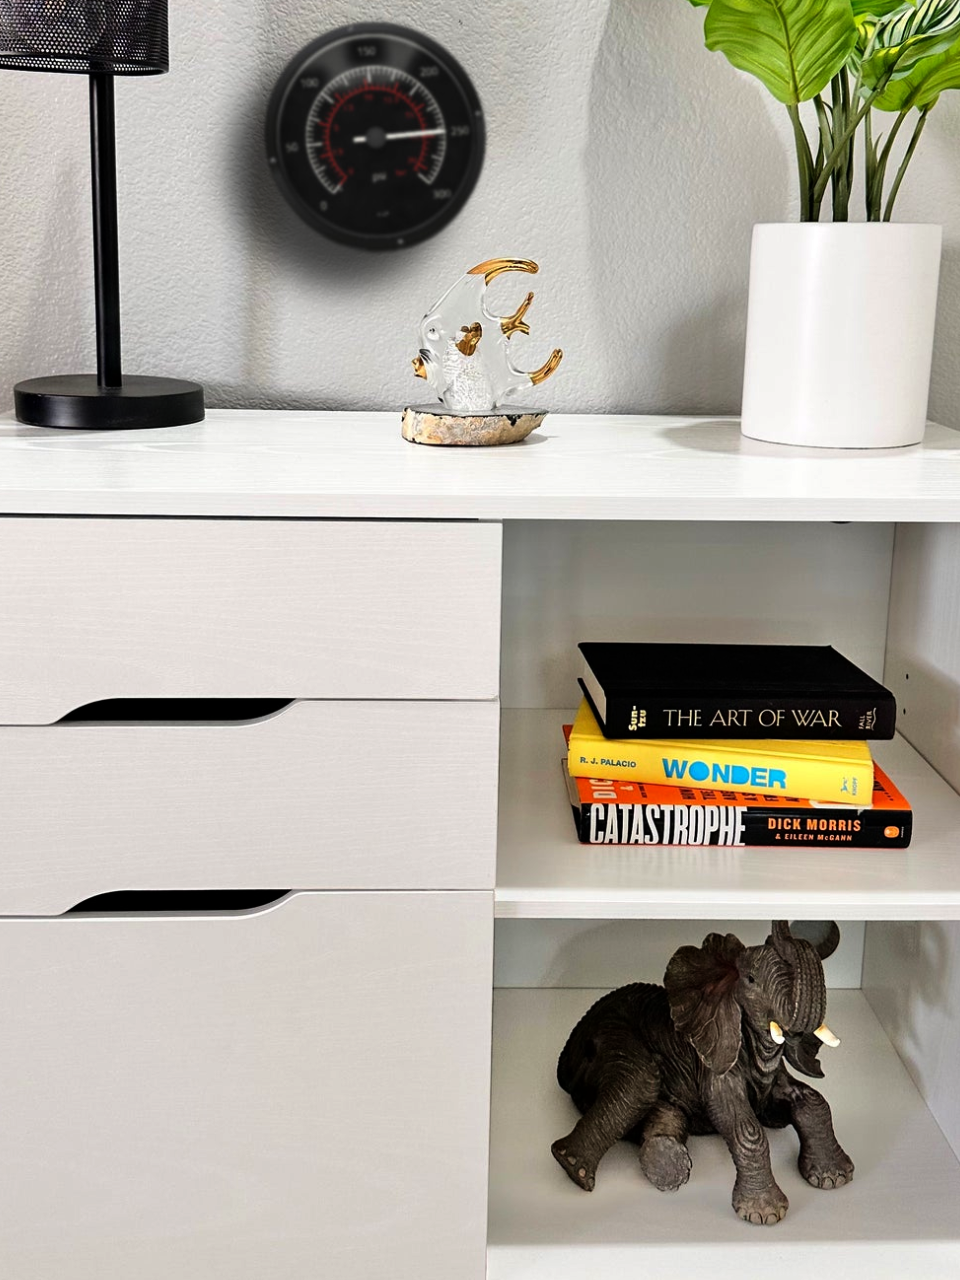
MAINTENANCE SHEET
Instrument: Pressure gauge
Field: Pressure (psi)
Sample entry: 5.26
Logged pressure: 250
